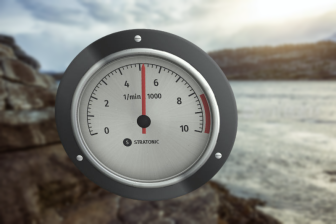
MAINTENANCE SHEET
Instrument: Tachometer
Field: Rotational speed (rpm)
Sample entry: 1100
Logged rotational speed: 5200
